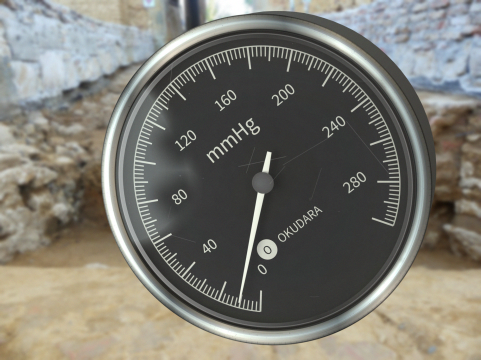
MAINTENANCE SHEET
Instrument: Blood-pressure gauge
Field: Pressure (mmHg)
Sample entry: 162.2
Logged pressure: 10
